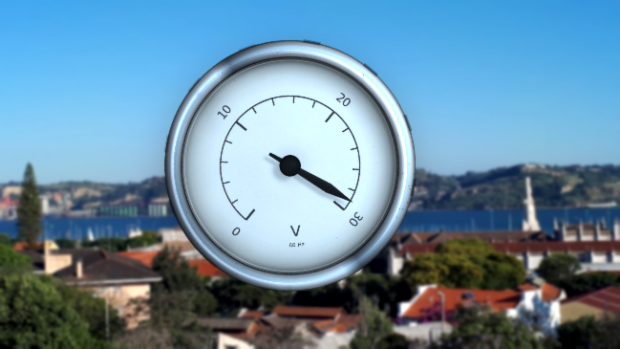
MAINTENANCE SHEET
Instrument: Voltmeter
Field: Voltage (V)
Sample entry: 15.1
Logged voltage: 29
